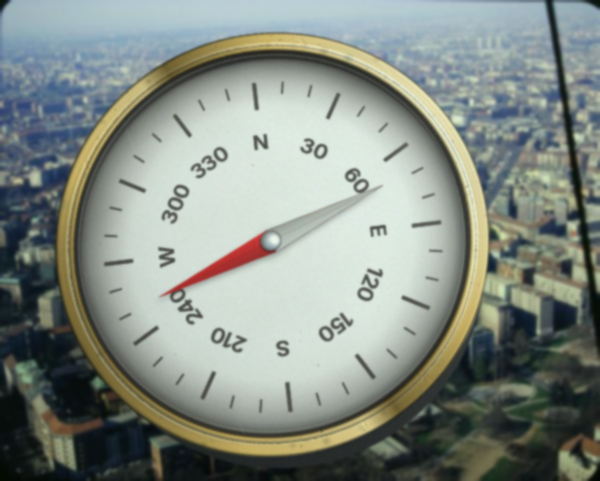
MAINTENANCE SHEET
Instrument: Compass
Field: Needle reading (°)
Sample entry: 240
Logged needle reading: 250
